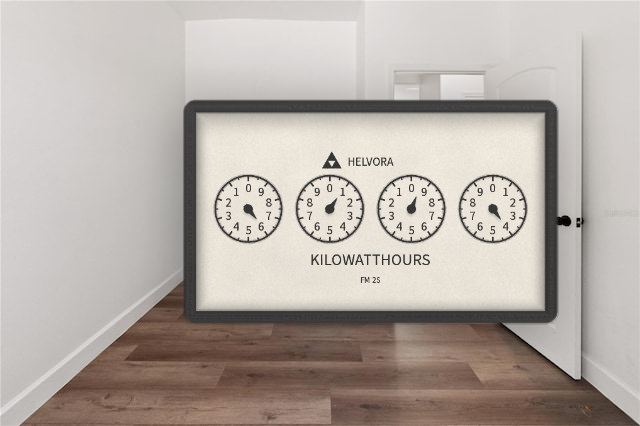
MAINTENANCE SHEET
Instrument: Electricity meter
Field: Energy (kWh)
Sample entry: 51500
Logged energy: 6094
